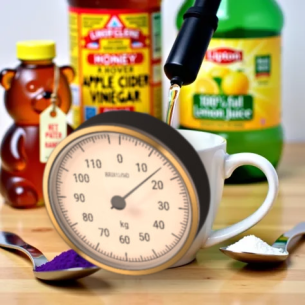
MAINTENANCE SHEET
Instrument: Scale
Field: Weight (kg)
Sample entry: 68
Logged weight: 15
